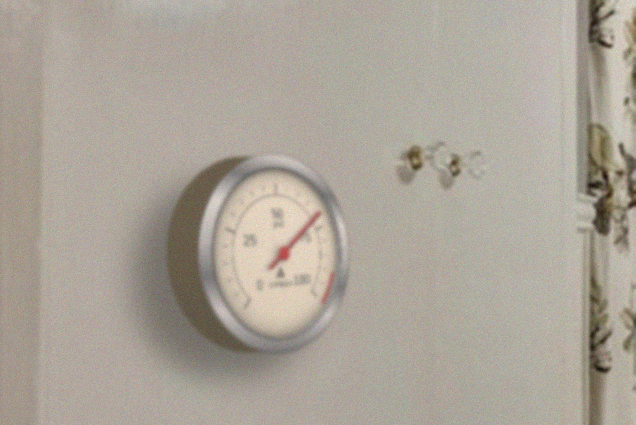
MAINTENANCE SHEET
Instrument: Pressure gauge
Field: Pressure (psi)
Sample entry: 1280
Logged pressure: 70
